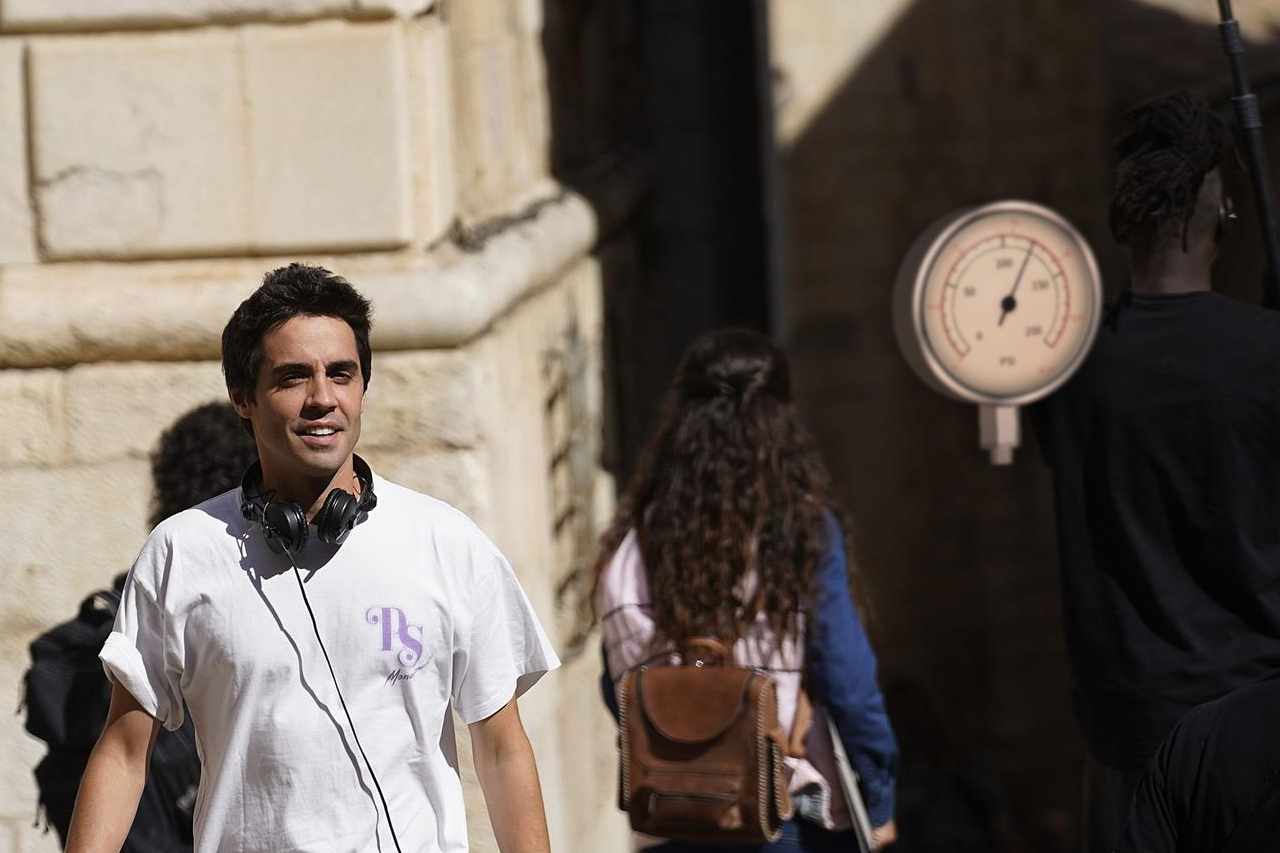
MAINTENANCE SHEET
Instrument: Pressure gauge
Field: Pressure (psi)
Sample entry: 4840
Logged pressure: 120
